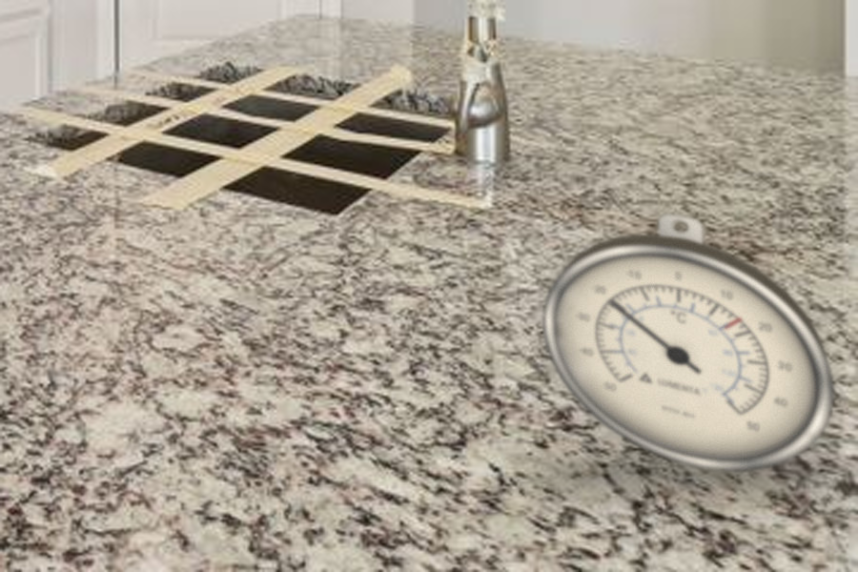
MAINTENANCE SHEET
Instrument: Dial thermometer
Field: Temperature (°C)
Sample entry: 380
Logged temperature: -20
